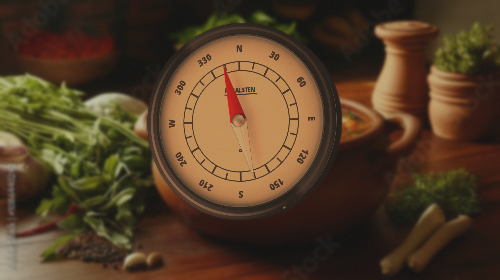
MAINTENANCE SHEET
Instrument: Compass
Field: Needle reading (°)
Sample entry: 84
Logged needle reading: 345
